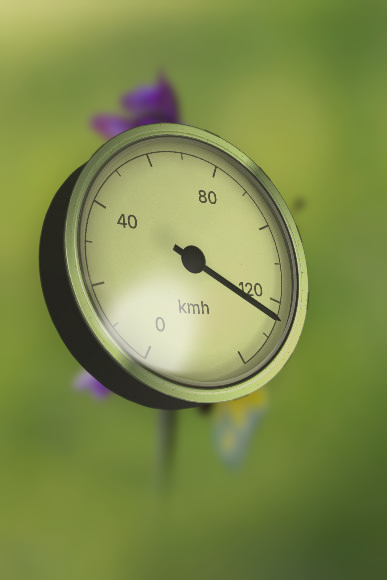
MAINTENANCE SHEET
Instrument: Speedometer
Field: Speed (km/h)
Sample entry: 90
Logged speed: 125
